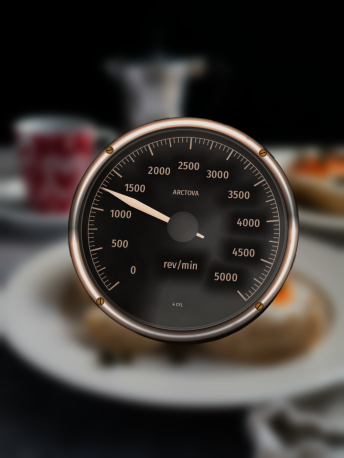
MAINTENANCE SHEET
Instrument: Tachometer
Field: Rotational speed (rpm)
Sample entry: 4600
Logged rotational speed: 1250
